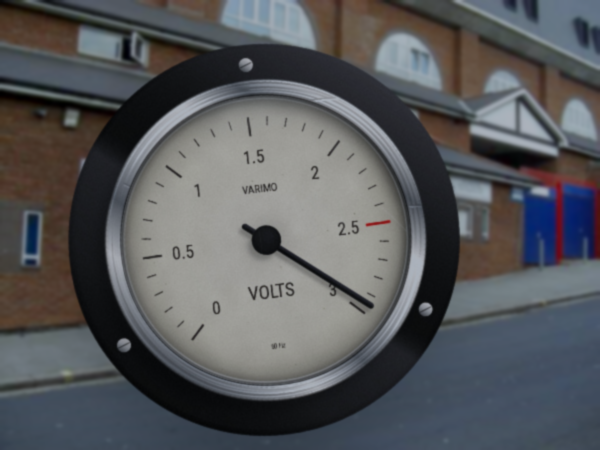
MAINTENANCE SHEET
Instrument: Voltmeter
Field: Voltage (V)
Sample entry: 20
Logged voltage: 2.95
